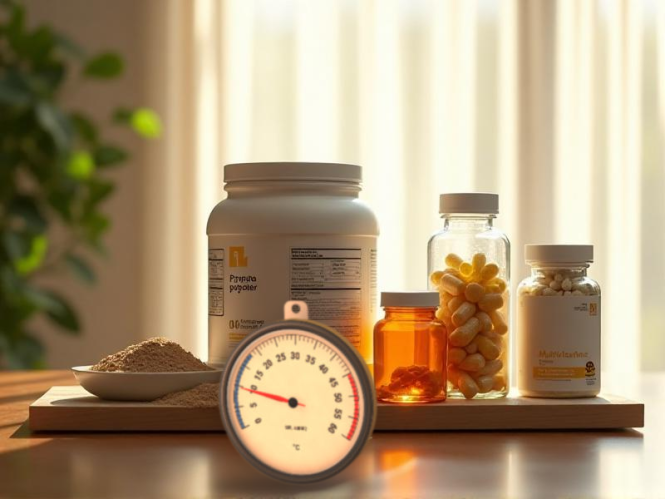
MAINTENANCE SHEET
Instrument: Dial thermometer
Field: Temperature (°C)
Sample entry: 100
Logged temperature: 10
